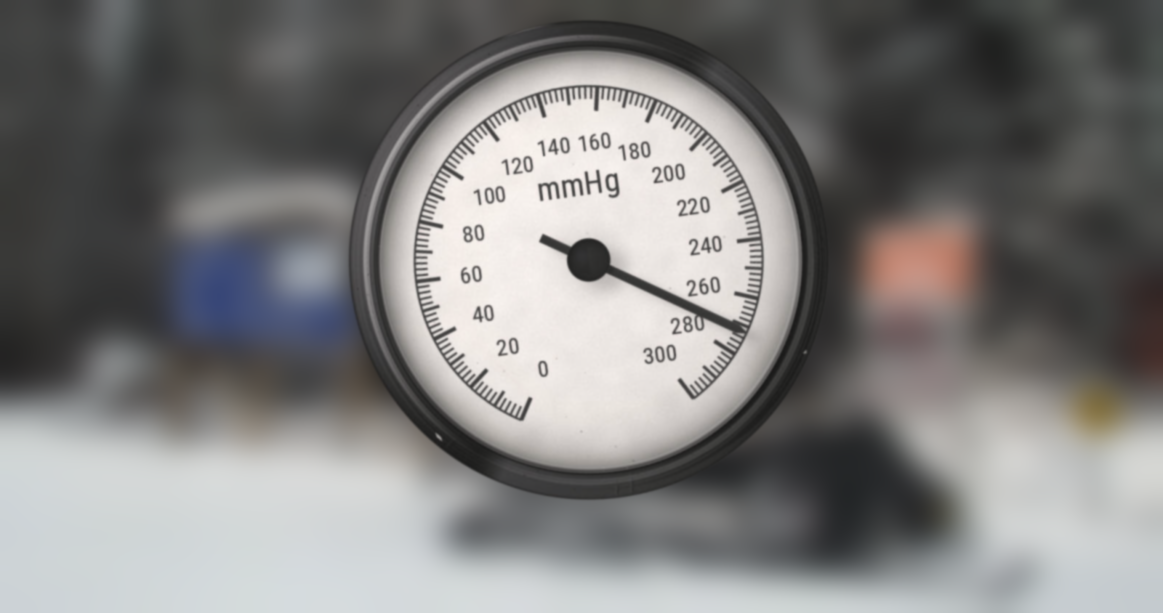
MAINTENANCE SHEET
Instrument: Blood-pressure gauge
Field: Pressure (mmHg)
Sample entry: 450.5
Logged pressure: 272
